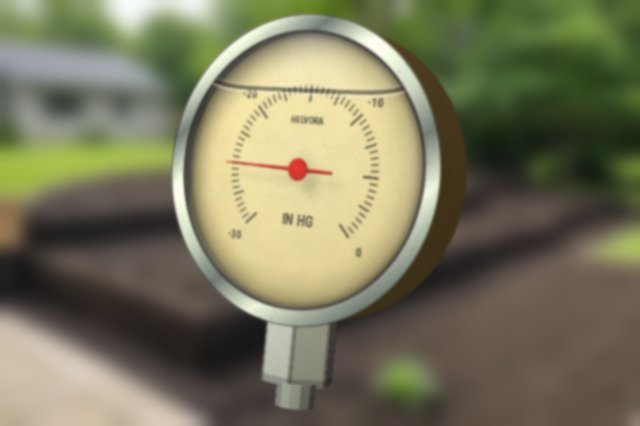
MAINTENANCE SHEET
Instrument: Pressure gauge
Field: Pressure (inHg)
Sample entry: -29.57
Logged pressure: -25
